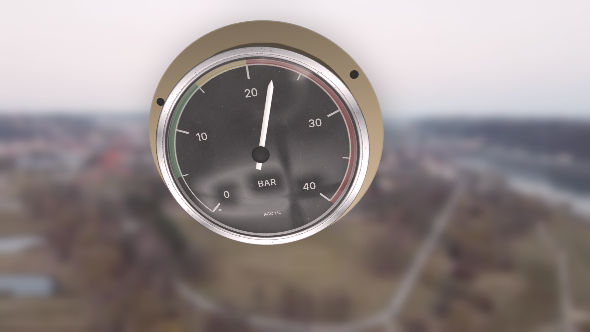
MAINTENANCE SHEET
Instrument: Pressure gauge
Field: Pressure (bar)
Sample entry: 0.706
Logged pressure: 22.5
